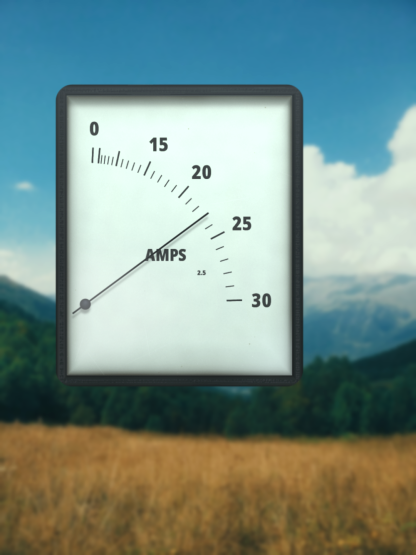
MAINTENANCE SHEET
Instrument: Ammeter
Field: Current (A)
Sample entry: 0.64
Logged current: 23
